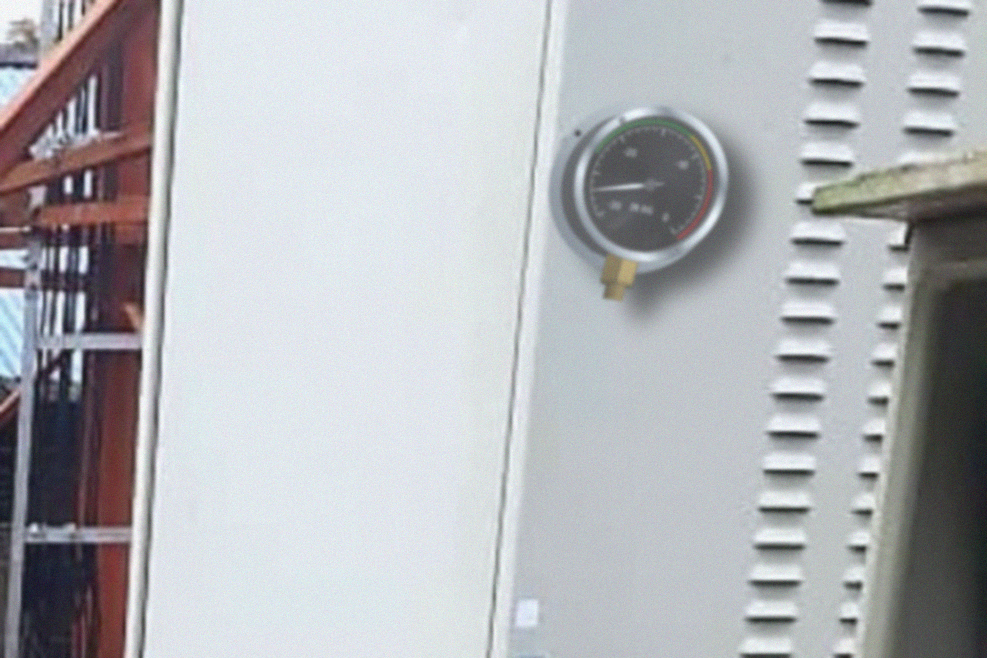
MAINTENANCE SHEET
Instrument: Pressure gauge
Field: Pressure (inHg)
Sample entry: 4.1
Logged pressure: -27
